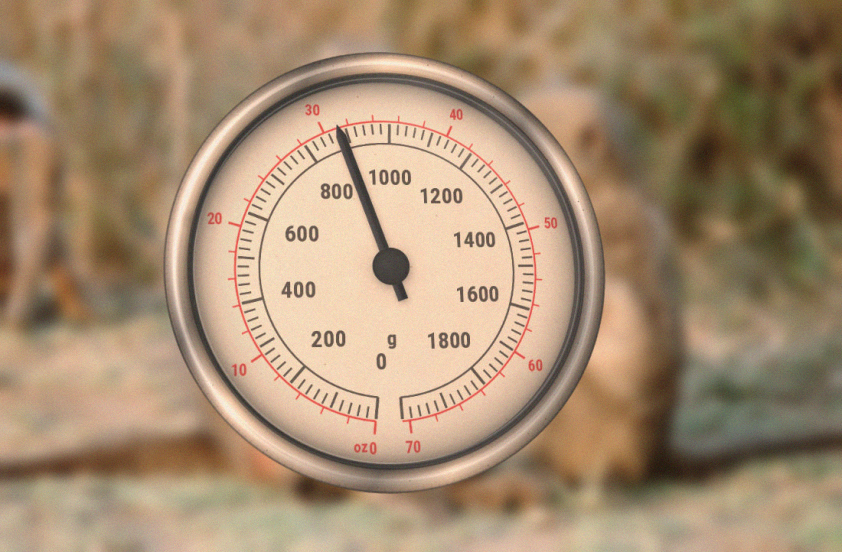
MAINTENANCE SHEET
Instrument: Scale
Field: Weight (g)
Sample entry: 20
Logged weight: 880
